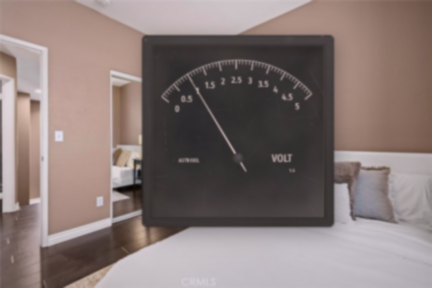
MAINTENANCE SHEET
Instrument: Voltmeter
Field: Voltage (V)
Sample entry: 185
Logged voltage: 1
